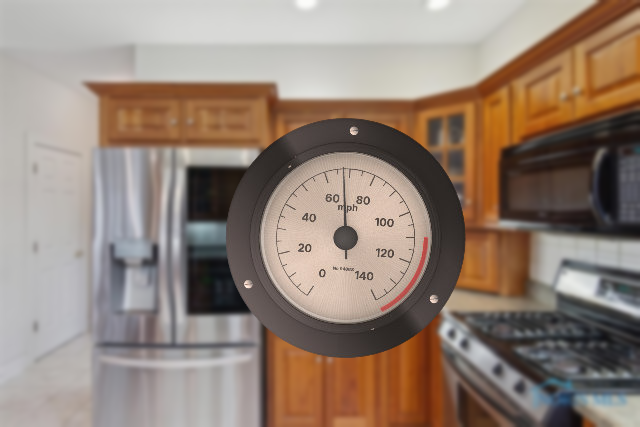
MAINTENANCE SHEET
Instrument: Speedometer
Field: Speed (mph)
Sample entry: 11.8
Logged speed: 67.5
